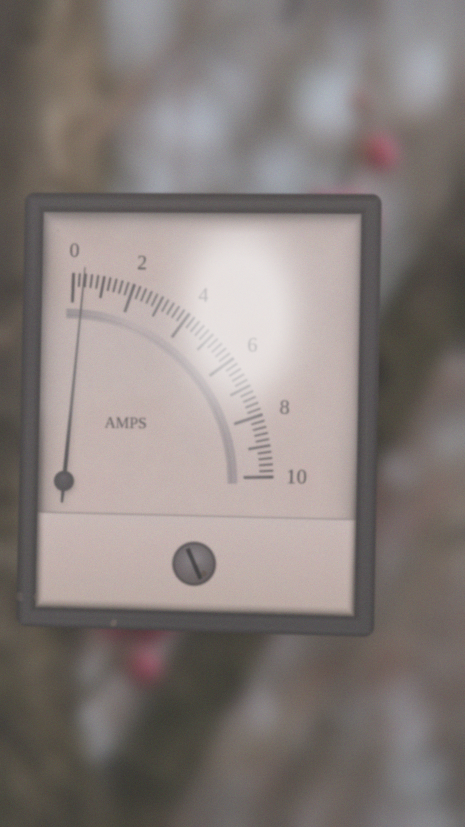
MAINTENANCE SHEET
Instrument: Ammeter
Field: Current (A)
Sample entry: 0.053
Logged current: 0.4
